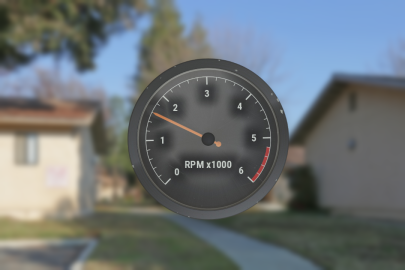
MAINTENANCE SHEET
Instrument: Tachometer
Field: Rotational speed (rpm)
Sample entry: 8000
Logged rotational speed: 1600
